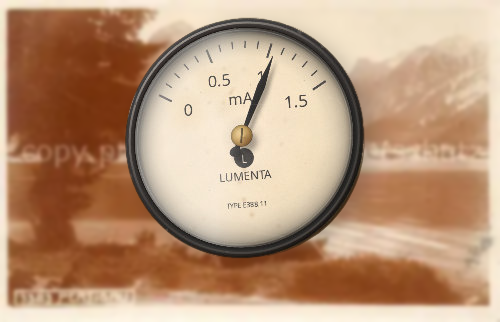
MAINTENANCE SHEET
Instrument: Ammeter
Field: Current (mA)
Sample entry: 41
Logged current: 1.05
